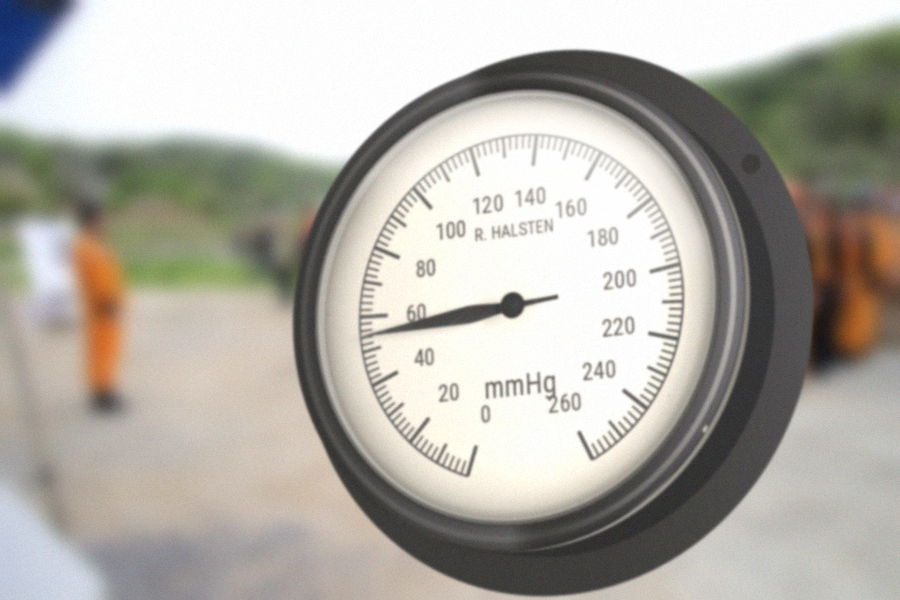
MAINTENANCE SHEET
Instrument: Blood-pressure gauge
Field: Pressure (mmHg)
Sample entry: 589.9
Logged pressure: 54
